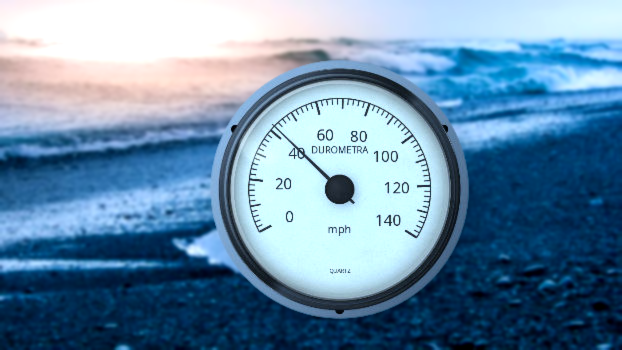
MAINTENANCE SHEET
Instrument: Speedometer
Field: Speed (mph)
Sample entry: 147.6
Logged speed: 42
